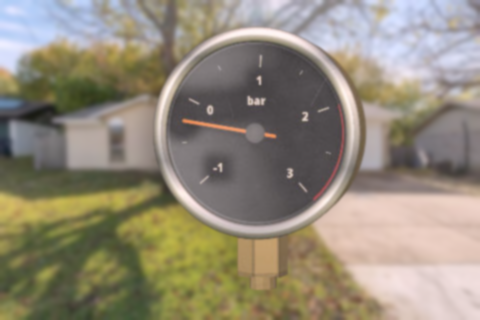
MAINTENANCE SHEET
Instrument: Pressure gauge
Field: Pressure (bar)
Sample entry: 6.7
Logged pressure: -0.25
